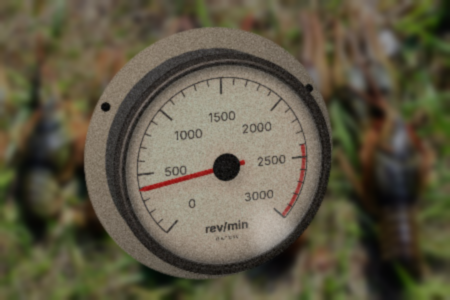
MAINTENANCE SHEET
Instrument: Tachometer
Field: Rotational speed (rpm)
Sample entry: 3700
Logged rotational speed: 400
